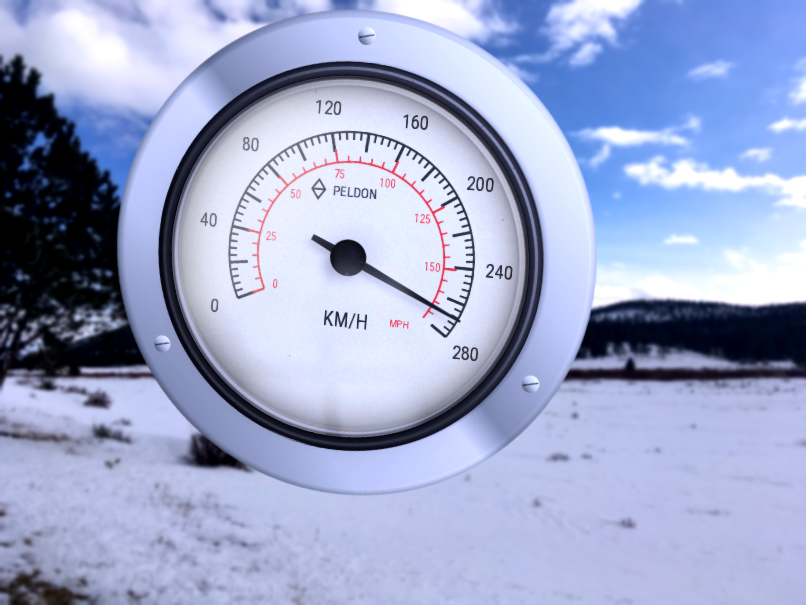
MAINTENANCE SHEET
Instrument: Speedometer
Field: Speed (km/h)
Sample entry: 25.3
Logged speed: 268
